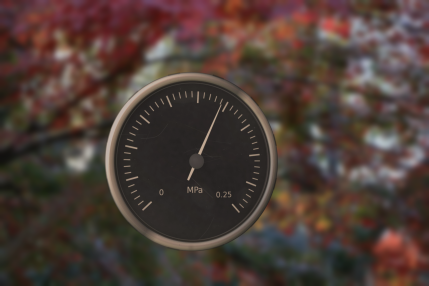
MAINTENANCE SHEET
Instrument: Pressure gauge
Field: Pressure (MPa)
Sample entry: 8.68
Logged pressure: 0.145
